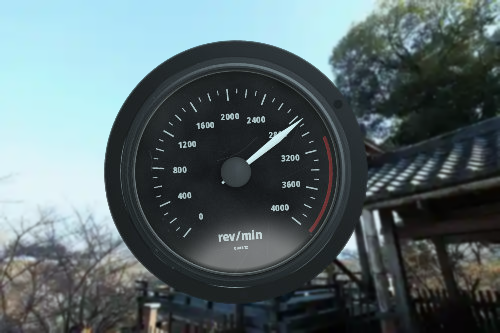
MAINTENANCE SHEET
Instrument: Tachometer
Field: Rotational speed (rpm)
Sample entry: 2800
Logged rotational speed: 2850
